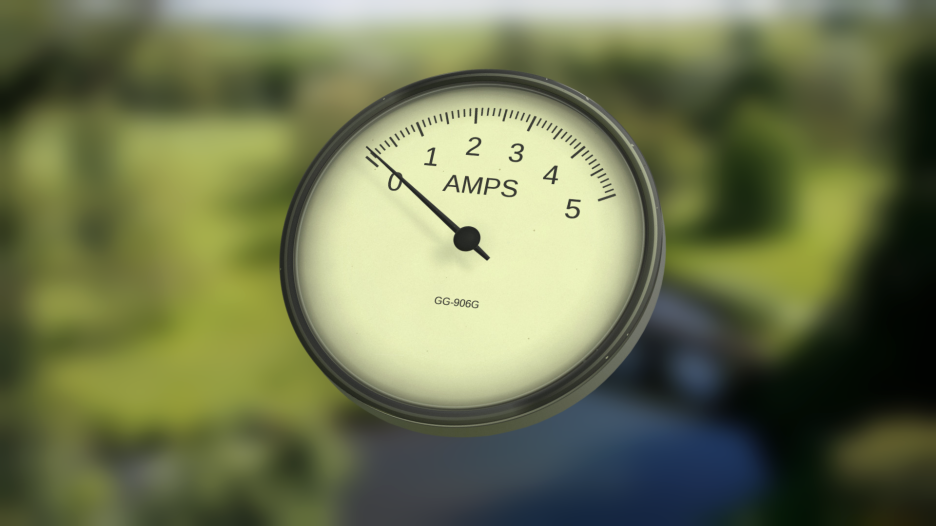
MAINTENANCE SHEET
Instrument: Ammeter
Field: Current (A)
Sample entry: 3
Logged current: 0.1
